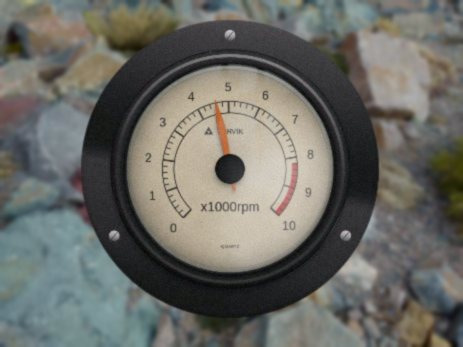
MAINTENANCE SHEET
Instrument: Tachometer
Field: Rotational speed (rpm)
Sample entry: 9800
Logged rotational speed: 4600
